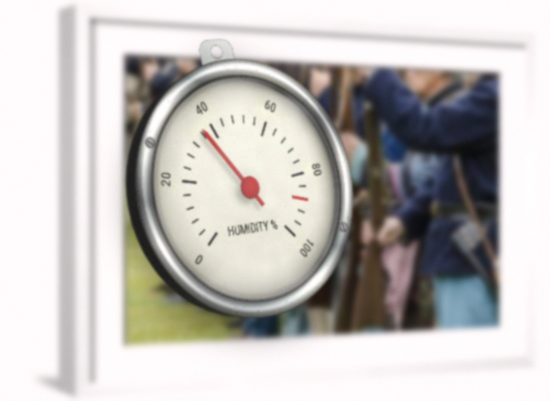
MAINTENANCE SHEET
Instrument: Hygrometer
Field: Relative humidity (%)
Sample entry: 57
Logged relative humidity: 36
